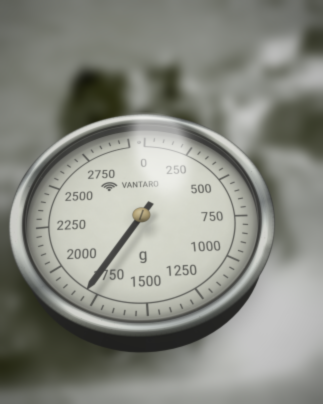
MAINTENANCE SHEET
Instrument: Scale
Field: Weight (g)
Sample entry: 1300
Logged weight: 1800
